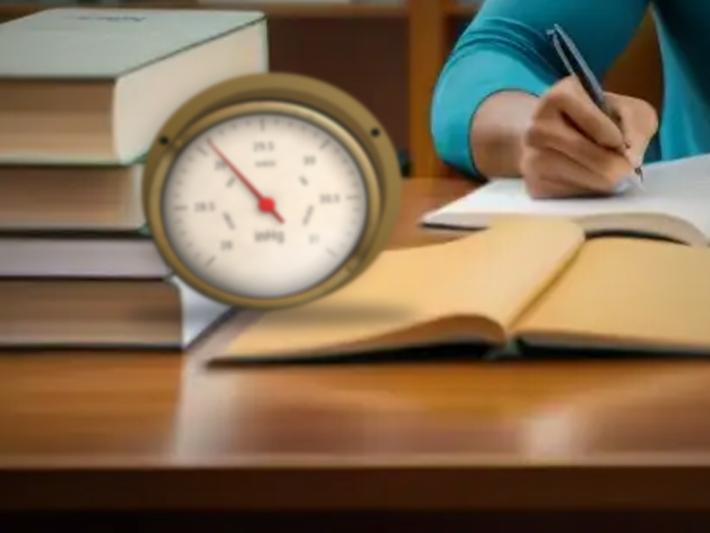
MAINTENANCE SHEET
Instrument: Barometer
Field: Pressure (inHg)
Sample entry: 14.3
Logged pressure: 29.1
